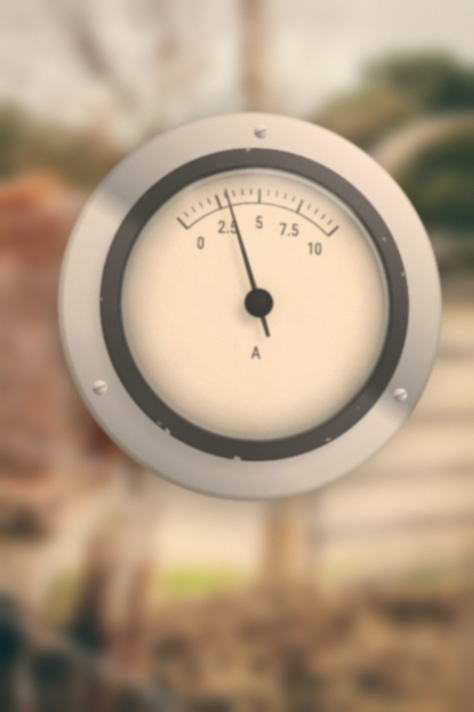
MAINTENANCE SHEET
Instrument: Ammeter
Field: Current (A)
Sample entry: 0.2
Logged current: 3
